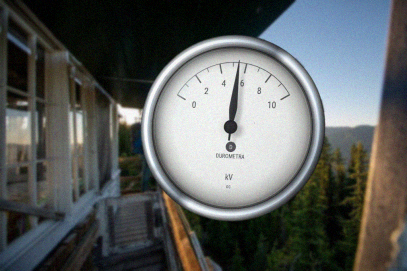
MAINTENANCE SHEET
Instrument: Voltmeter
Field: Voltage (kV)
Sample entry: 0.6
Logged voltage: 5.5
